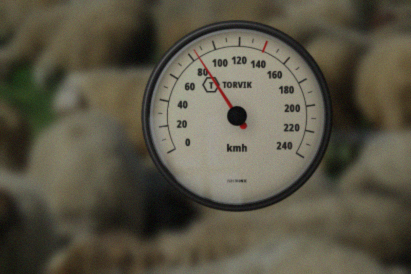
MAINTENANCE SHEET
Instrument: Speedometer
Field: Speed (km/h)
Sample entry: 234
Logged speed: 85
